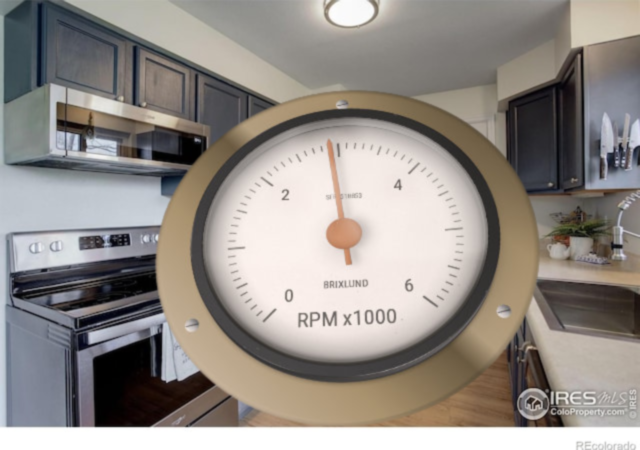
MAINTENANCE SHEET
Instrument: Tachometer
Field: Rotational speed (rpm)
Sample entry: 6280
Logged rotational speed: 2900
